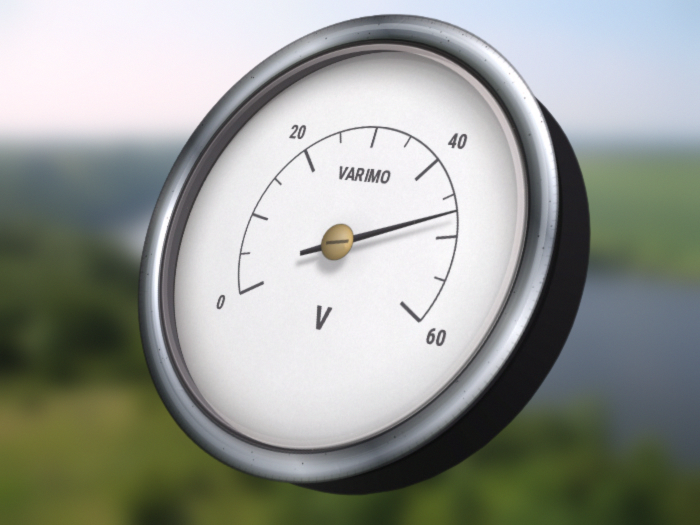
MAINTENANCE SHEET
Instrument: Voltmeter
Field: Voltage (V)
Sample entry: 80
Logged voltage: 47.5
